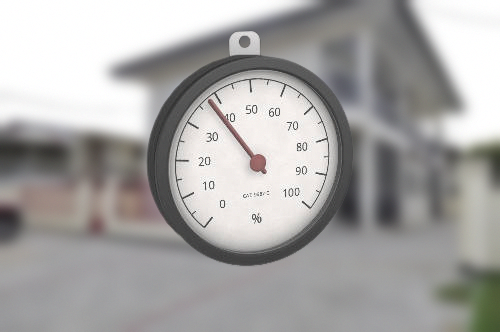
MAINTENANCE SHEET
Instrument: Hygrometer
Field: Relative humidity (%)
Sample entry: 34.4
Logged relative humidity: 37.5
